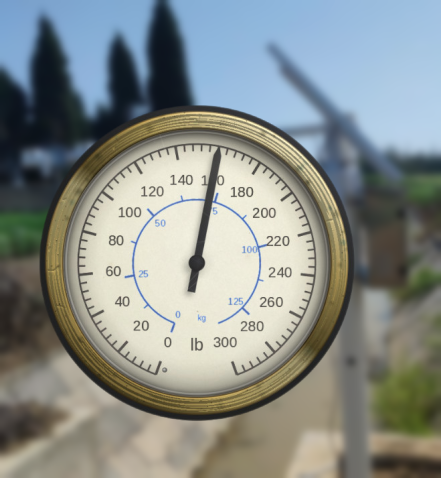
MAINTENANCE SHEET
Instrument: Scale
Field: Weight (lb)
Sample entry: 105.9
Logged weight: 160
